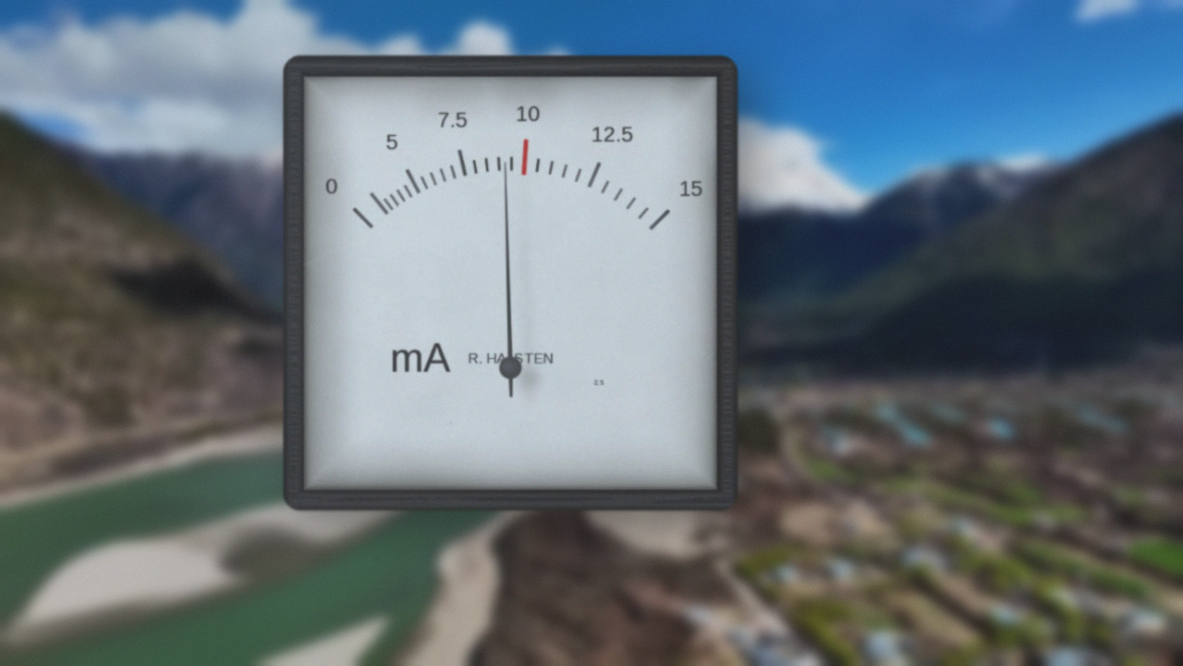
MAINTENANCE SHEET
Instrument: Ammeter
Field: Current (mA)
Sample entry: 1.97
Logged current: 9.25
